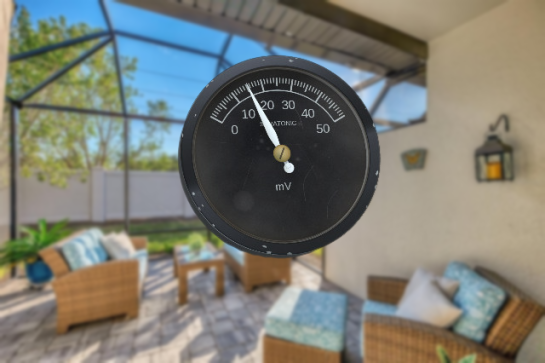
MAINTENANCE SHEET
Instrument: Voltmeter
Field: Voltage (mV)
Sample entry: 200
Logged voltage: 15
